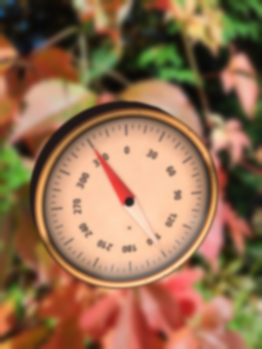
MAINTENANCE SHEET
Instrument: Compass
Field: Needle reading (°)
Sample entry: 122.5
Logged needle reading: 330
